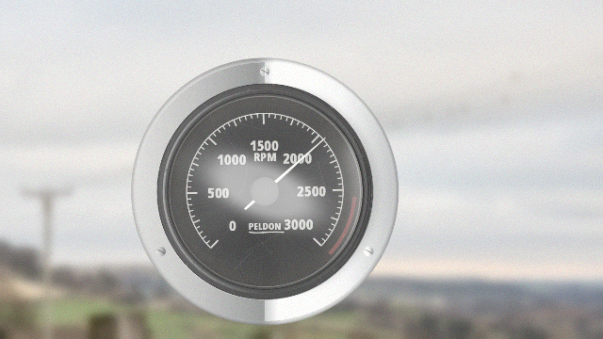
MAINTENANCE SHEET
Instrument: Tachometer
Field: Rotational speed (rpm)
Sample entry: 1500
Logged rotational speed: 2050
